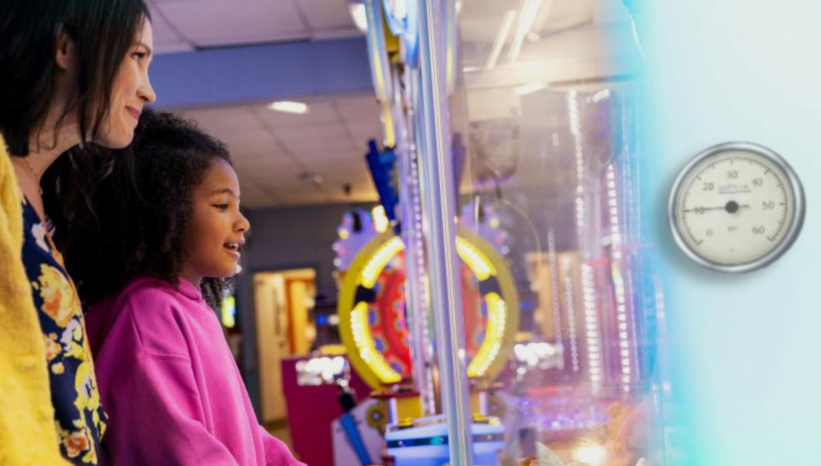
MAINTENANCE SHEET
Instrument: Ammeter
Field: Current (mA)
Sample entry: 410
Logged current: 10
